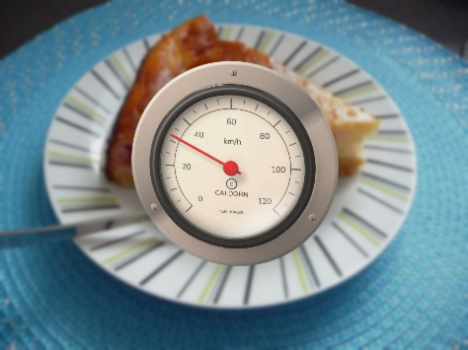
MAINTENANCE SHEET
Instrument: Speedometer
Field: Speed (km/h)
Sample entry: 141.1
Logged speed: 32.5
